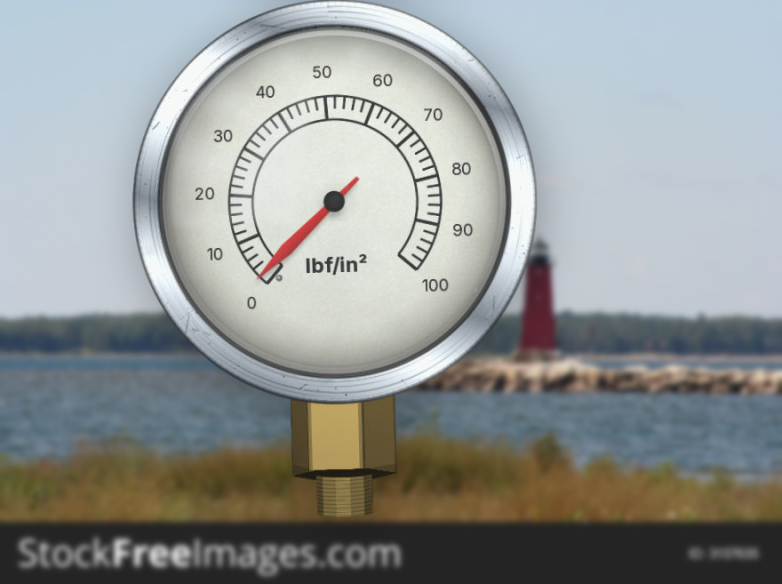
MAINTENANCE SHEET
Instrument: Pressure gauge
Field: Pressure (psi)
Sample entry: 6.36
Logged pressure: 2
